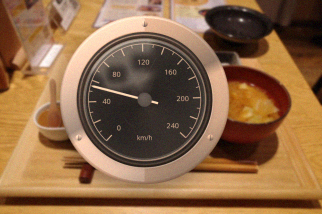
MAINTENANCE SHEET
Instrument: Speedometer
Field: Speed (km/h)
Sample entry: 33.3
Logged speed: 55
